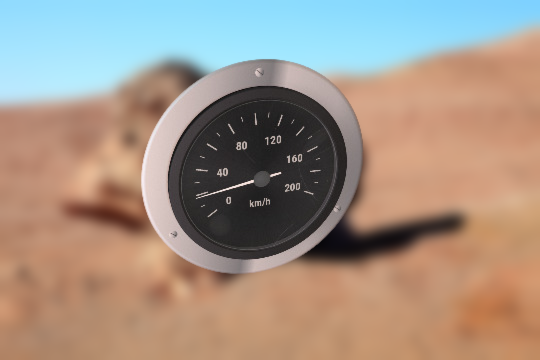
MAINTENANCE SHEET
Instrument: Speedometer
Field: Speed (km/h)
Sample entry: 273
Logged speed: 20
